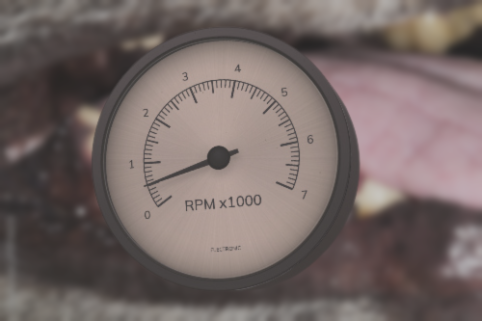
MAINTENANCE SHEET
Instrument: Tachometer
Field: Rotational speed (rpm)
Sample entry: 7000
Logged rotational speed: 500
